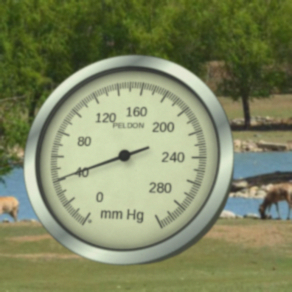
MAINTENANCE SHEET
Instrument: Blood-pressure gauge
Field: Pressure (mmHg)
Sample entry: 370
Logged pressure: 40
